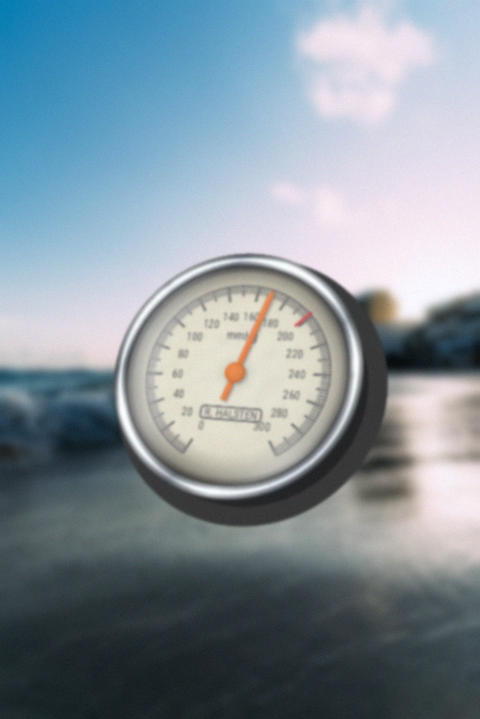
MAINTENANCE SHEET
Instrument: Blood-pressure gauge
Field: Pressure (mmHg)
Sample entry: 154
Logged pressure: 170
